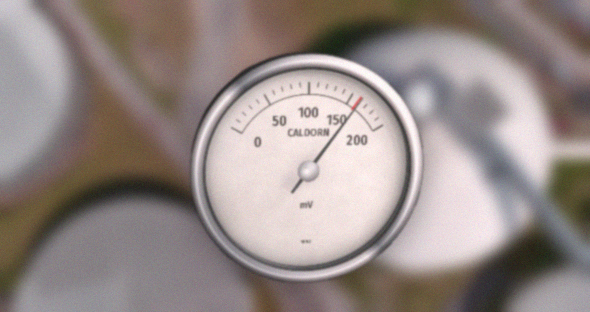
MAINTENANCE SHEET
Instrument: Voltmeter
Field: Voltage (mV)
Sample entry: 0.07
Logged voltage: 160
